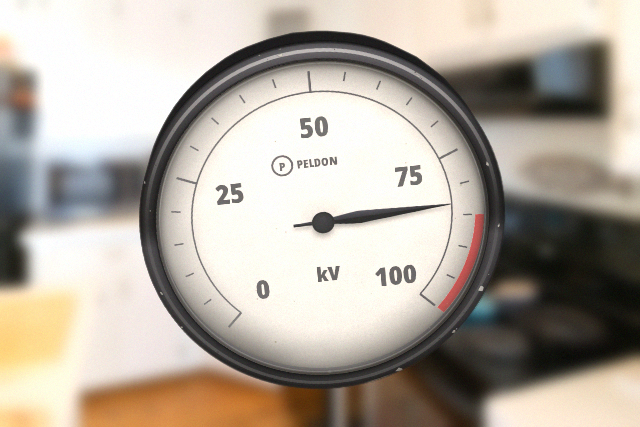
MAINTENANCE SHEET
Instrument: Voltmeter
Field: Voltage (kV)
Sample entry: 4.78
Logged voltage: 82.5
